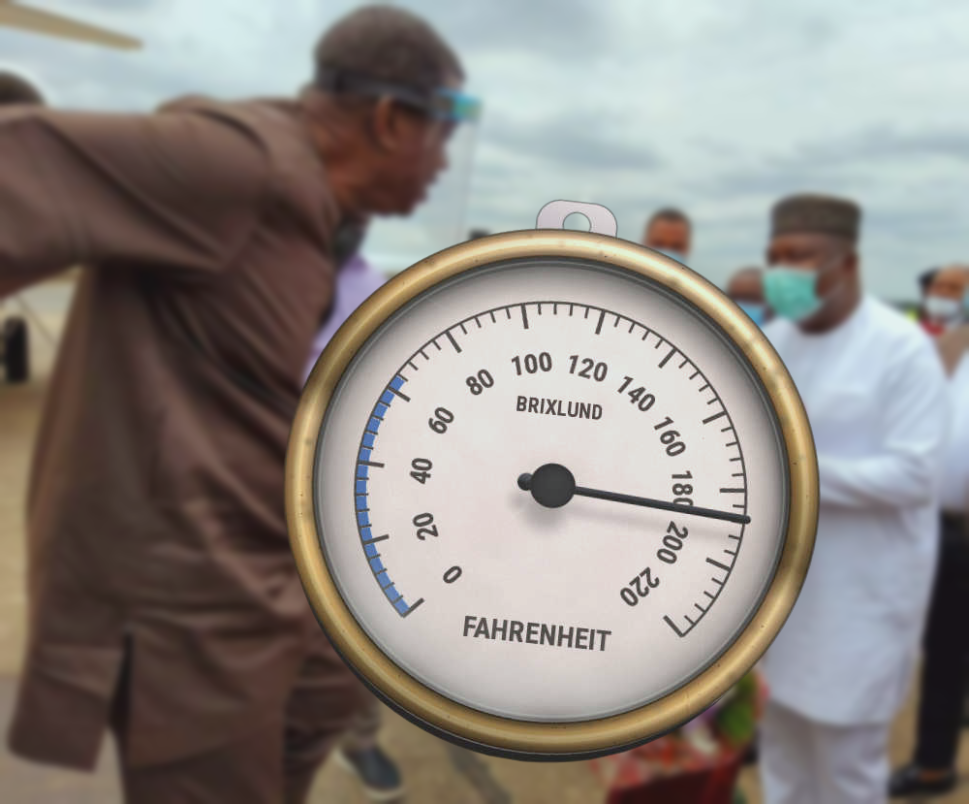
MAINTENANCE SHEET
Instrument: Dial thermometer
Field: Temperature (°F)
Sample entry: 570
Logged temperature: 188
